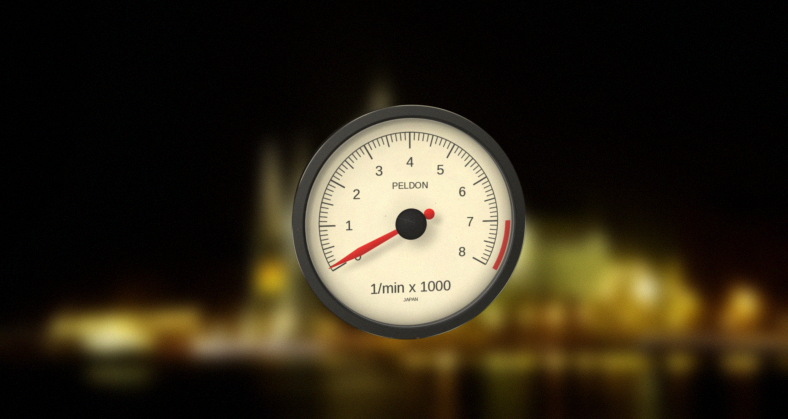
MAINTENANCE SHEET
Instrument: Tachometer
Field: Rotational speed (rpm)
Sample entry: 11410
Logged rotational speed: 100
